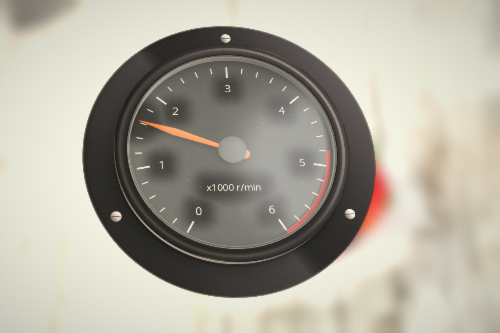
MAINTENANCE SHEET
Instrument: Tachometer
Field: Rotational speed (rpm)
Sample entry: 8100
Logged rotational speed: 1600
